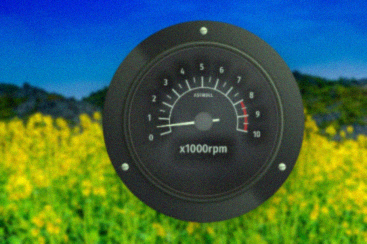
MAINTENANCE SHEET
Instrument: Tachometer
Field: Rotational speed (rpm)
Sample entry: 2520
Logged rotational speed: 500
